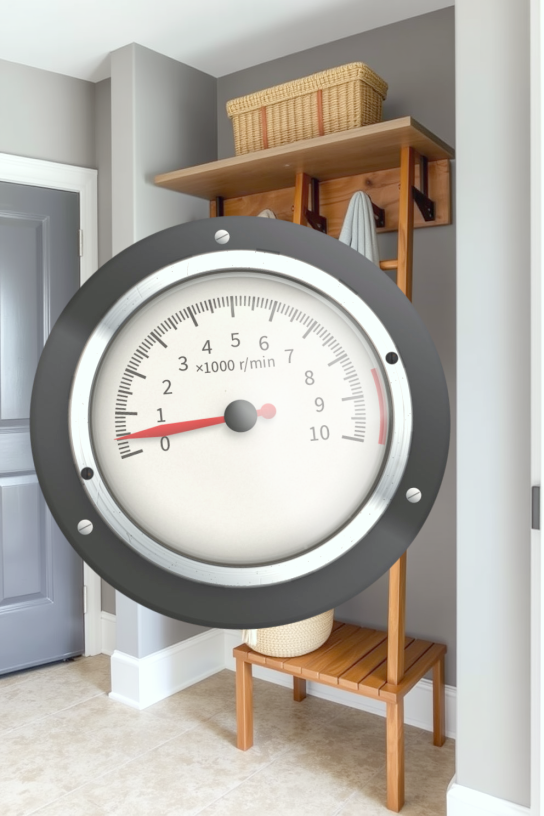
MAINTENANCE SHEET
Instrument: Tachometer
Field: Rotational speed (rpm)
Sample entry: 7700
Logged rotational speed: 400
